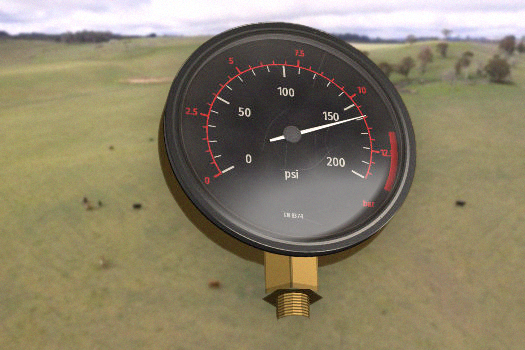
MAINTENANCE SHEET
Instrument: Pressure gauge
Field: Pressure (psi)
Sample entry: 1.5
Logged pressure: 160
